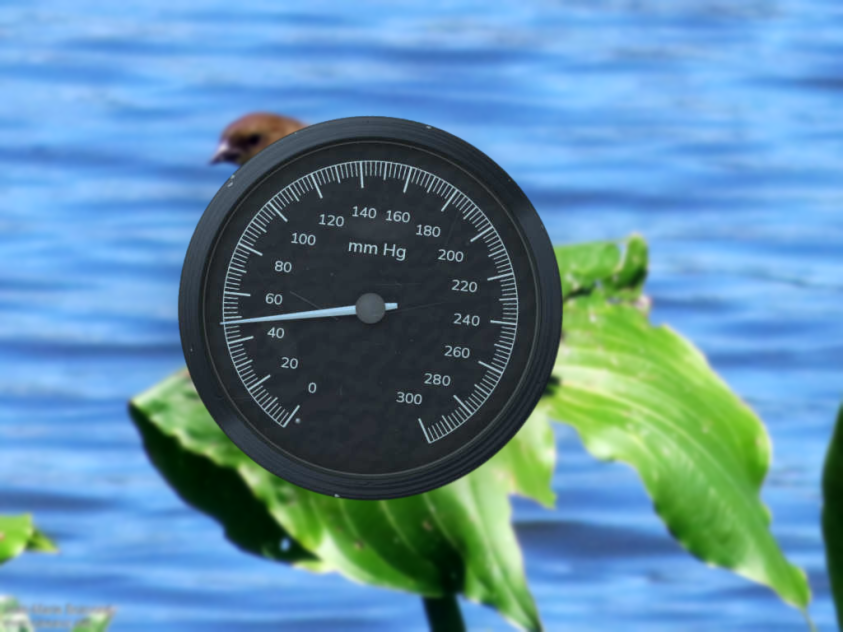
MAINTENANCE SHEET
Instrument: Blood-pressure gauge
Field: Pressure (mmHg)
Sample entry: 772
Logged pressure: 48
